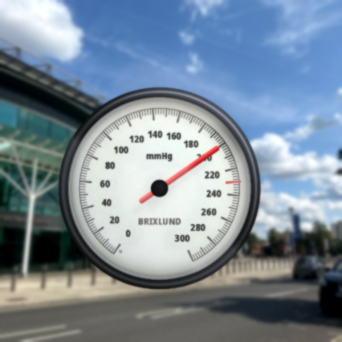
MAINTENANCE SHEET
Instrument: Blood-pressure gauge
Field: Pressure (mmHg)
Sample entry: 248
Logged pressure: 200
